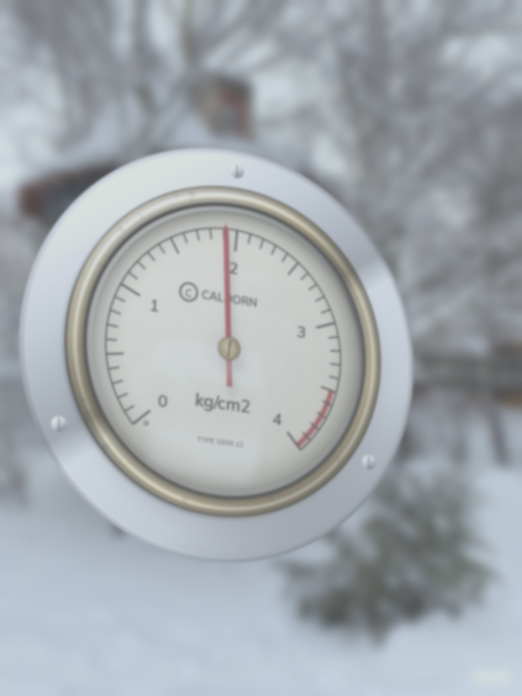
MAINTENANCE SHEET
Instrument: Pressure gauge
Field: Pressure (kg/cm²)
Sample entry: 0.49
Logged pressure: 1.9
